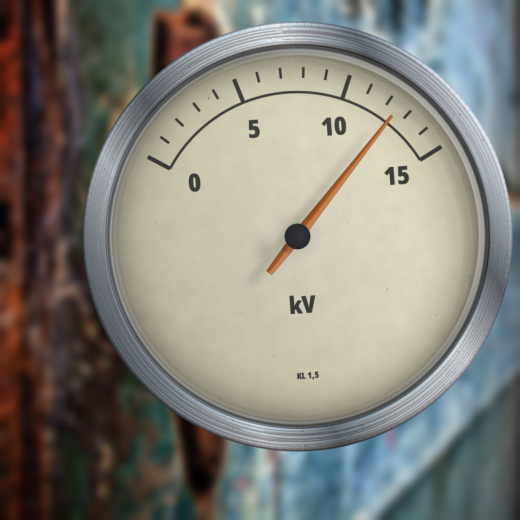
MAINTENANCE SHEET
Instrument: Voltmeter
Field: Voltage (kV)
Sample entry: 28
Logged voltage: 12.5
